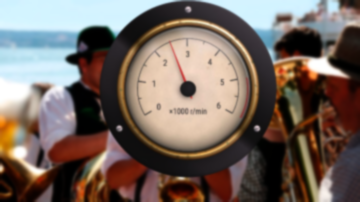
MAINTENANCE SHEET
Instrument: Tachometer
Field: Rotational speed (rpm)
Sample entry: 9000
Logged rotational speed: 2500
